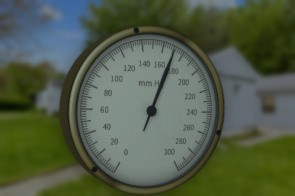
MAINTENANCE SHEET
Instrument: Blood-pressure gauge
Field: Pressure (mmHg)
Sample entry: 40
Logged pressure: 170
